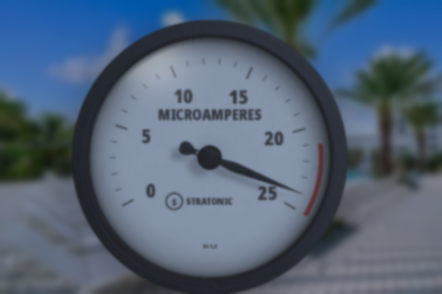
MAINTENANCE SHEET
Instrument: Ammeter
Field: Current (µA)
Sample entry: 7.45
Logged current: 24
